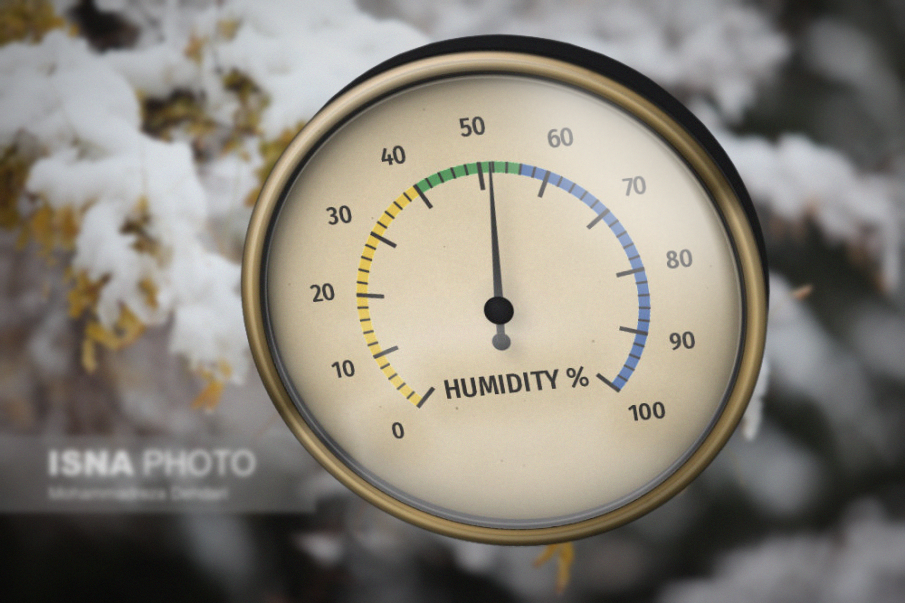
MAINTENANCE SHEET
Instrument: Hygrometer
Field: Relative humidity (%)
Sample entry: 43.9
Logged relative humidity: 52
